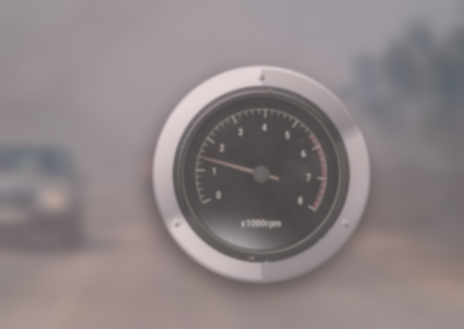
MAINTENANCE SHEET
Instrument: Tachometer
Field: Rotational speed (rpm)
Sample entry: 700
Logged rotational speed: 1400
